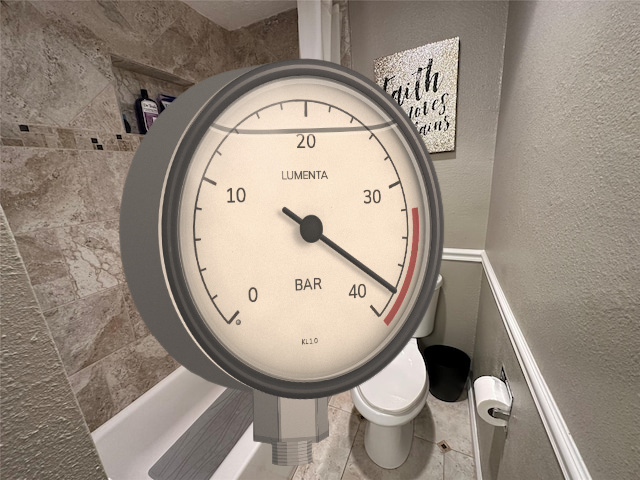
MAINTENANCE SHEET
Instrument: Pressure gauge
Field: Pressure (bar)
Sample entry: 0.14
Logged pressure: 38
